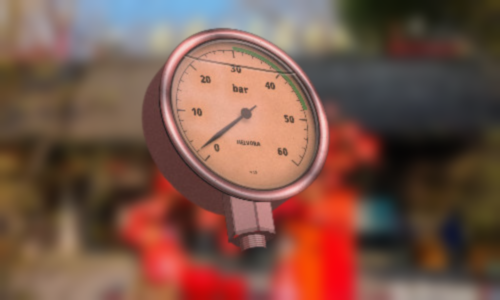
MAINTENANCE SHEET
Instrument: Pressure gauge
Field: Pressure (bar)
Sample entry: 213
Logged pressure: 2
